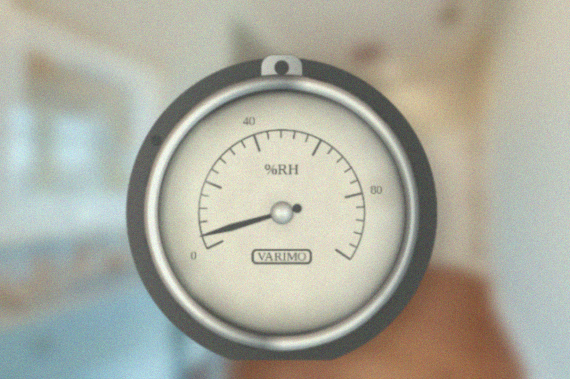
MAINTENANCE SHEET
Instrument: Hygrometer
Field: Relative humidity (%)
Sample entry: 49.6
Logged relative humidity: 4
